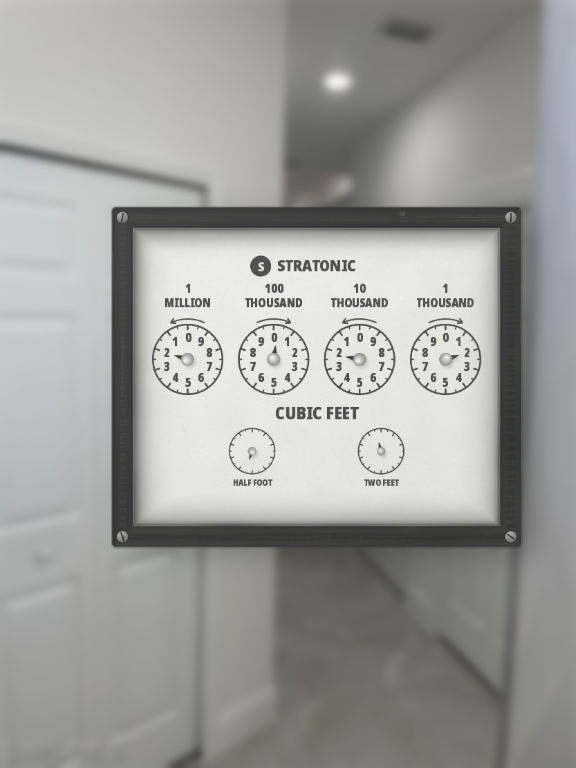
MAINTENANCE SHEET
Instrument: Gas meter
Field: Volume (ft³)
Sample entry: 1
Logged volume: 202200
